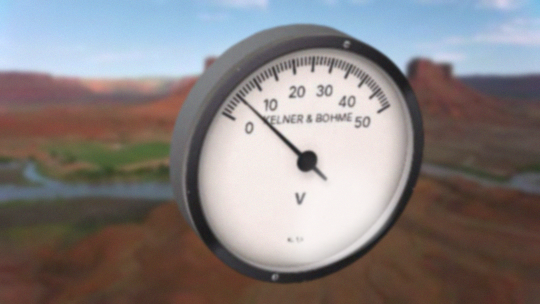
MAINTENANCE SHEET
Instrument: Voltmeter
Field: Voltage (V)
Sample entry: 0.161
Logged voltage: 5
